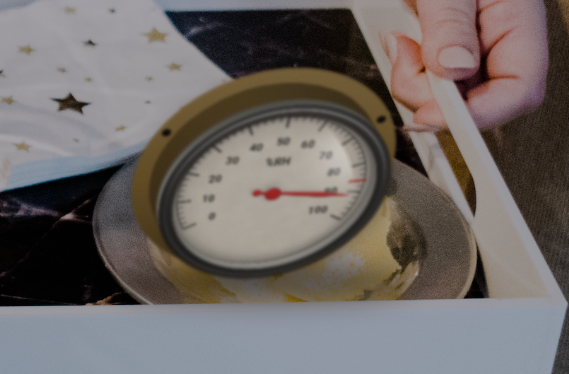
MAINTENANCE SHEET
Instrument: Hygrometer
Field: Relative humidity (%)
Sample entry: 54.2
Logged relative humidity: 90
